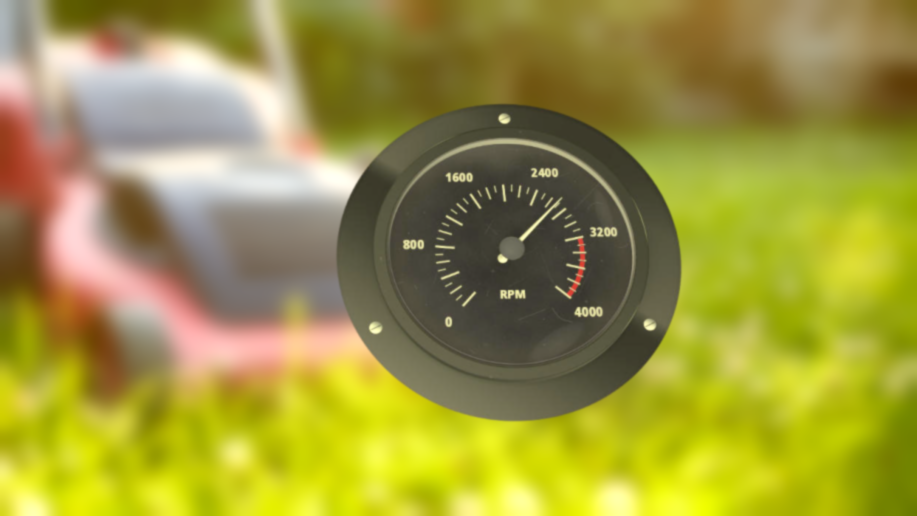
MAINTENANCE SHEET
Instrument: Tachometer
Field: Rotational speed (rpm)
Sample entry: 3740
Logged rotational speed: 2700
